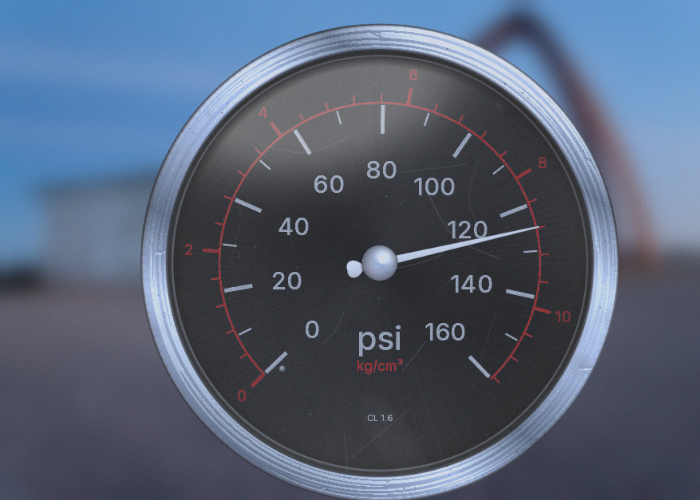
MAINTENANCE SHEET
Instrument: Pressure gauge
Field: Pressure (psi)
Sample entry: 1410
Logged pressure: 125
